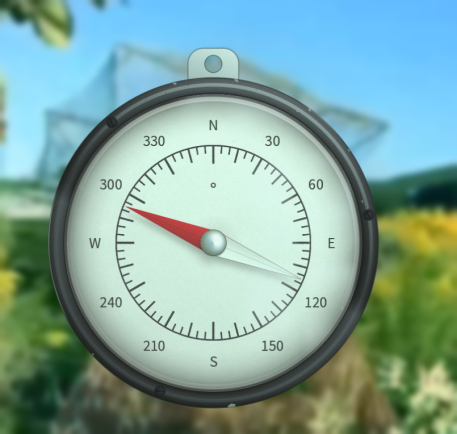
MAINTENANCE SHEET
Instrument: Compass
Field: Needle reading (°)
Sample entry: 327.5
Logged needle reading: 292.5
